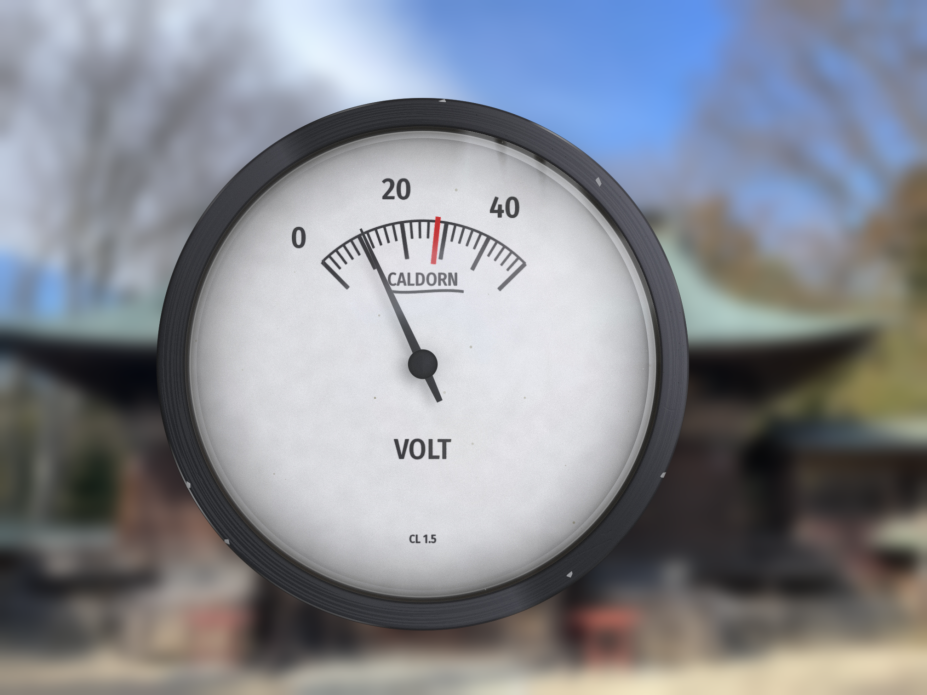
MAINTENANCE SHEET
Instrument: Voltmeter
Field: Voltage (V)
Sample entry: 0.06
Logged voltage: 11
